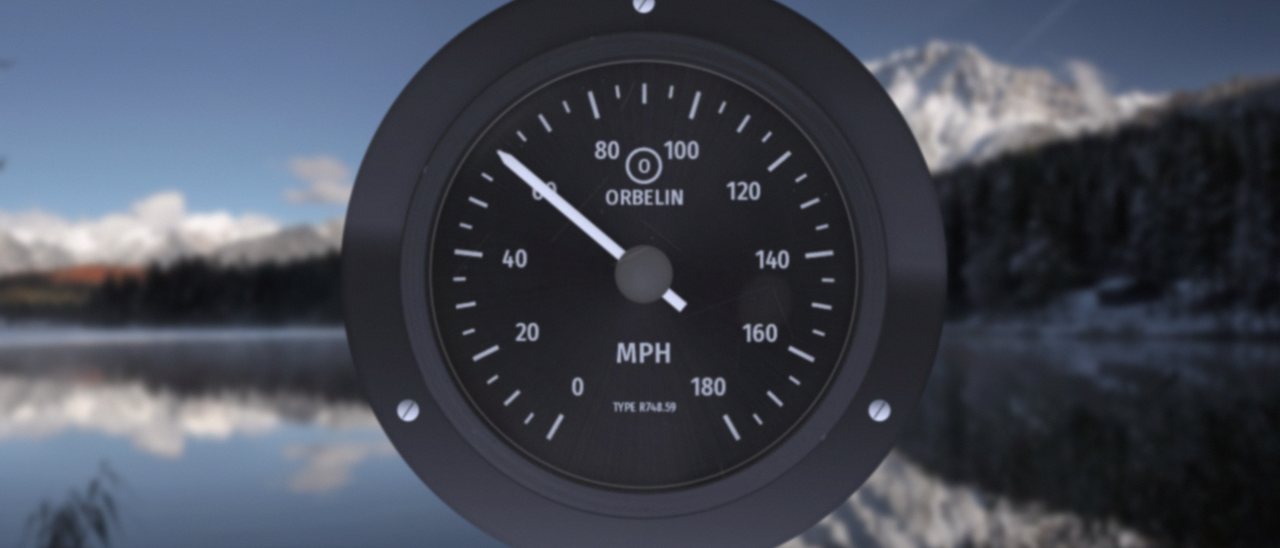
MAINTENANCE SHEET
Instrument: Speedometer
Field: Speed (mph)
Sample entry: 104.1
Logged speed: 60
